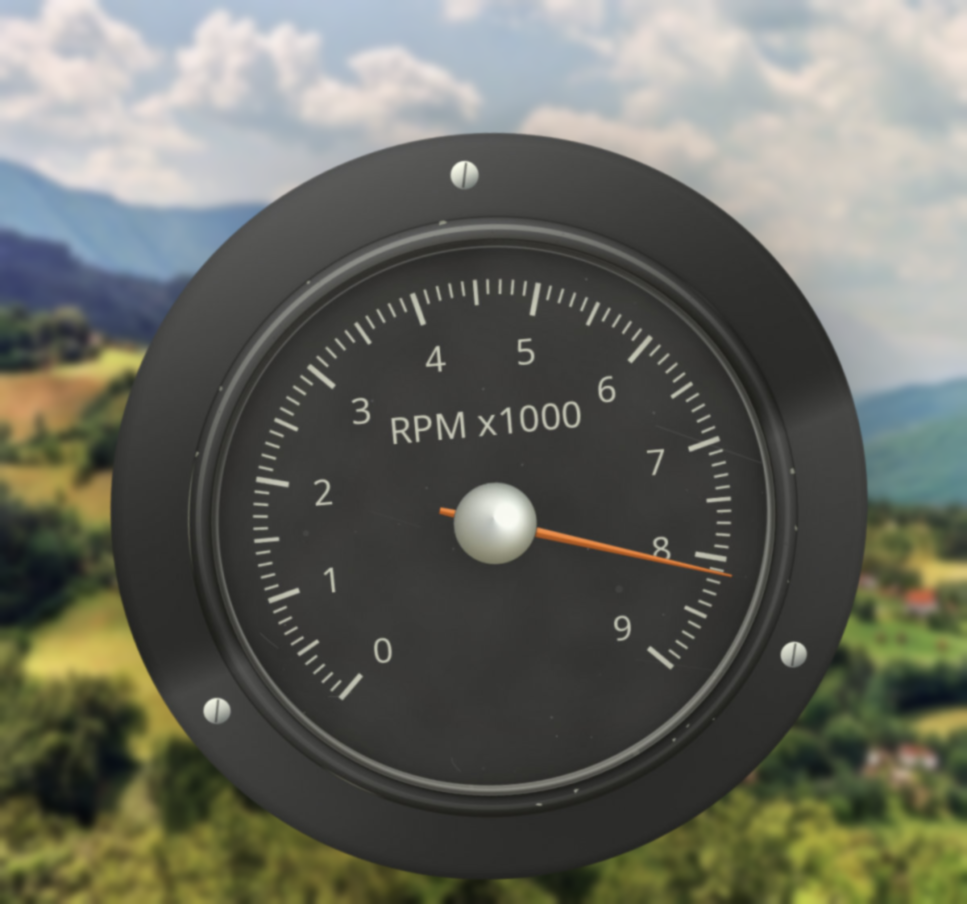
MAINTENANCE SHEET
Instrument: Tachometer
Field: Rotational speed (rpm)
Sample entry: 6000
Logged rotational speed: 8100
